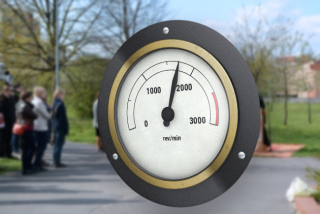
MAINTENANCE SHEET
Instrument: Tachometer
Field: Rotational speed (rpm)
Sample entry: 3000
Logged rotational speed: 1750
